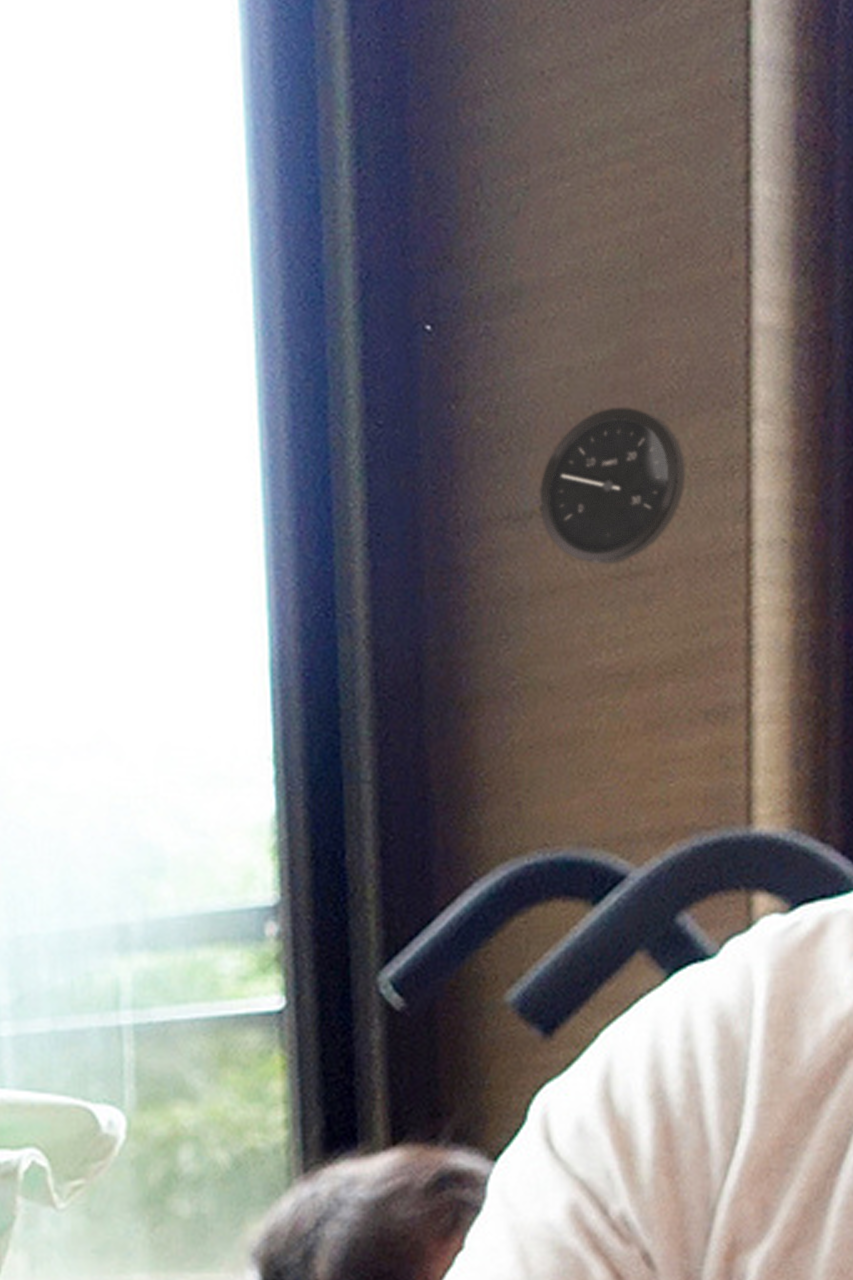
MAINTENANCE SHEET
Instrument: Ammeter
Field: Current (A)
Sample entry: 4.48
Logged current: 6
